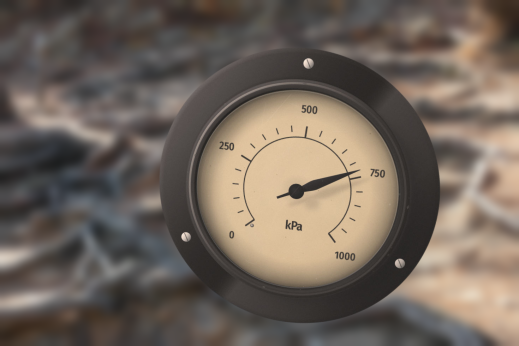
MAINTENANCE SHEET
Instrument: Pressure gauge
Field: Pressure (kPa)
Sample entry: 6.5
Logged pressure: 725
